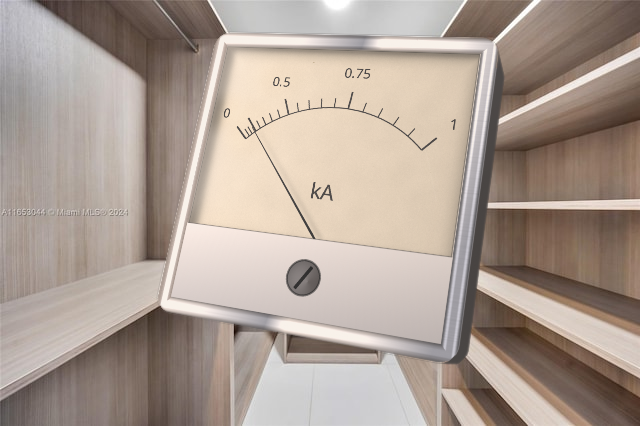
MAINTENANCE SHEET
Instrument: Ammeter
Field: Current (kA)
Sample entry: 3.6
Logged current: 0.25
